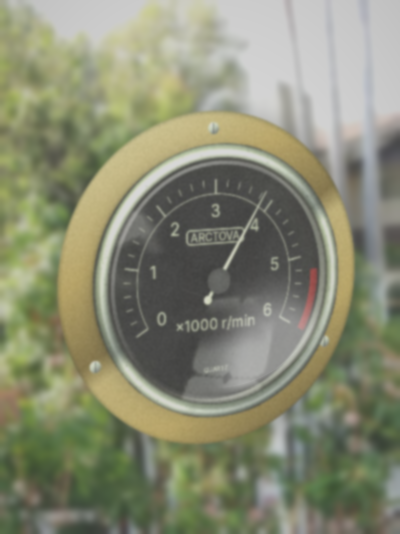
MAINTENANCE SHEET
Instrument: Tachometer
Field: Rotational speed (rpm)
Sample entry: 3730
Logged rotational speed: 3800
